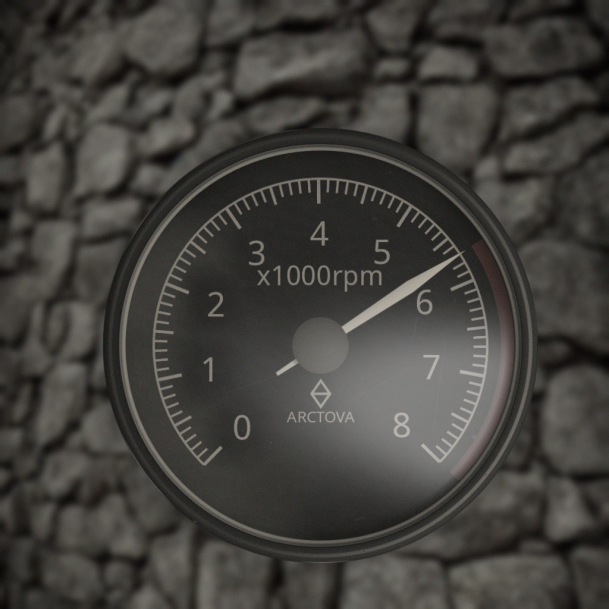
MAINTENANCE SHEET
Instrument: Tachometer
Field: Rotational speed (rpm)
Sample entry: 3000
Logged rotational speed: 5700
